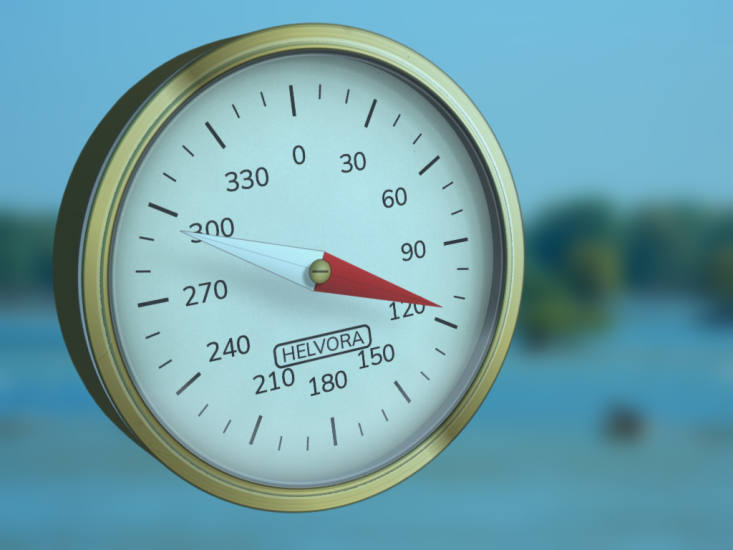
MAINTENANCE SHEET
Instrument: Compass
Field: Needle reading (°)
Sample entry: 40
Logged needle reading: 115
